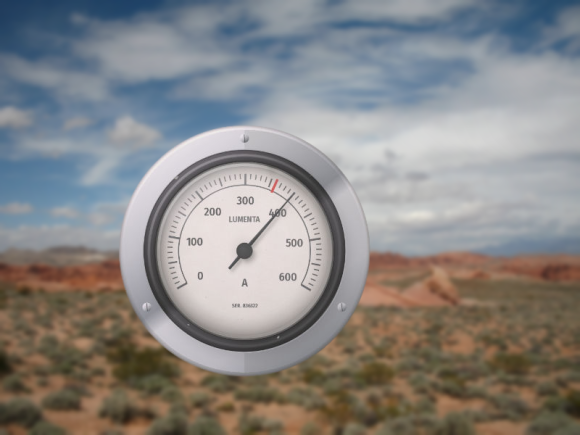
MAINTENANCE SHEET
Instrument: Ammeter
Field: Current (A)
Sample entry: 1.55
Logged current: 400
